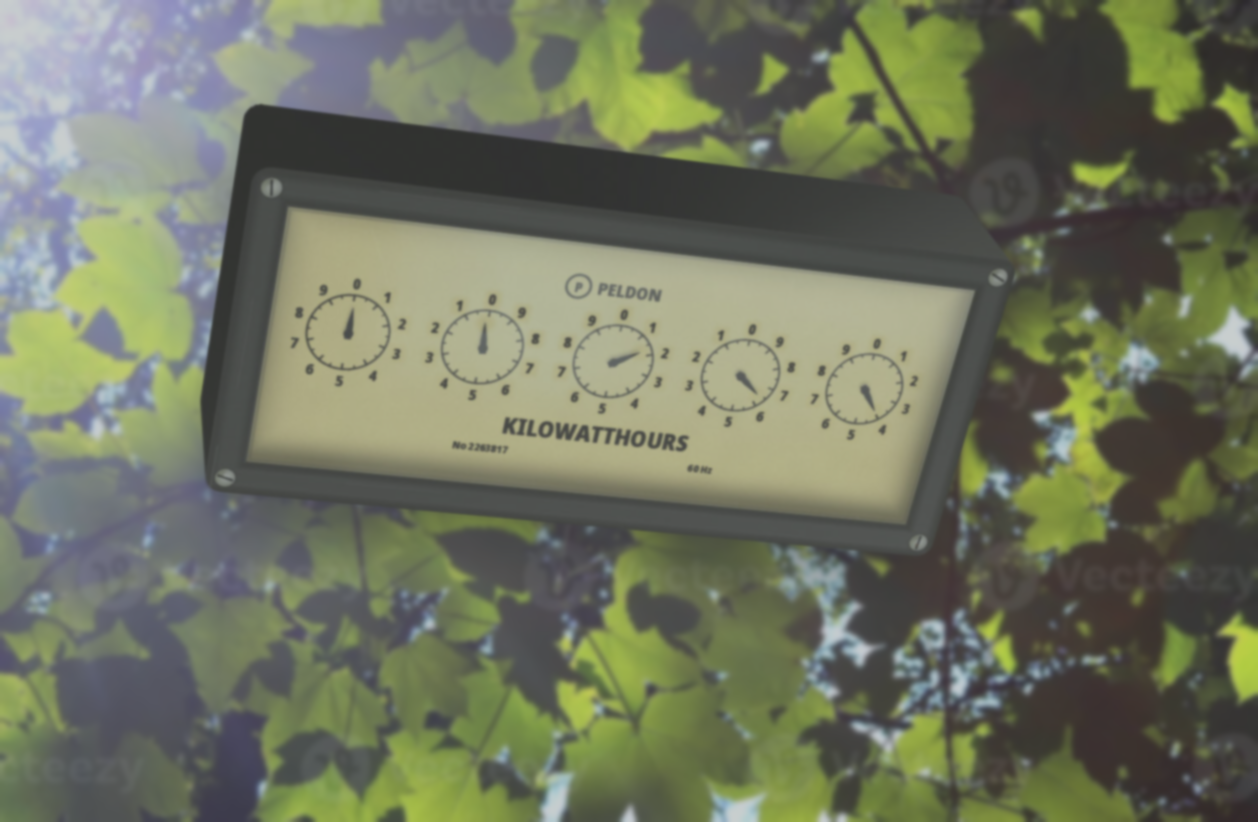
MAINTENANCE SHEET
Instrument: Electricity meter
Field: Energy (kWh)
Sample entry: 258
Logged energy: 164
